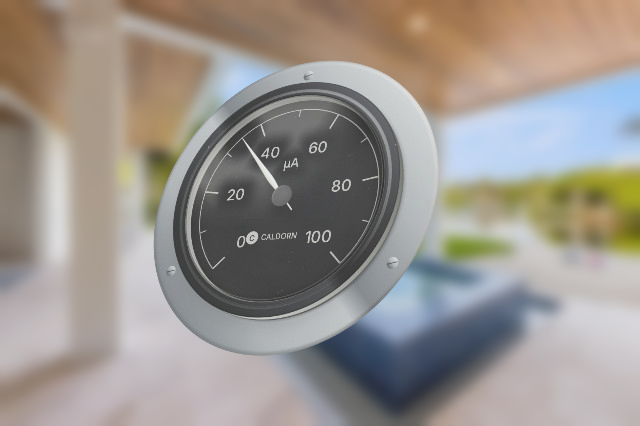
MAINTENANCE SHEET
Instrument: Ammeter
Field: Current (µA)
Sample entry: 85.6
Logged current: 35
